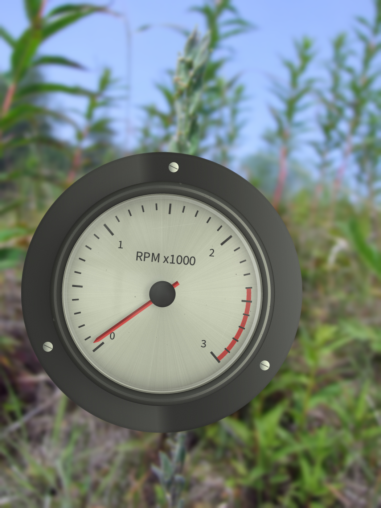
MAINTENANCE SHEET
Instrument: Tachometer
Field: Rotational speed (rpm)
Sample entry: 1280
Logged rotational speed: 50
